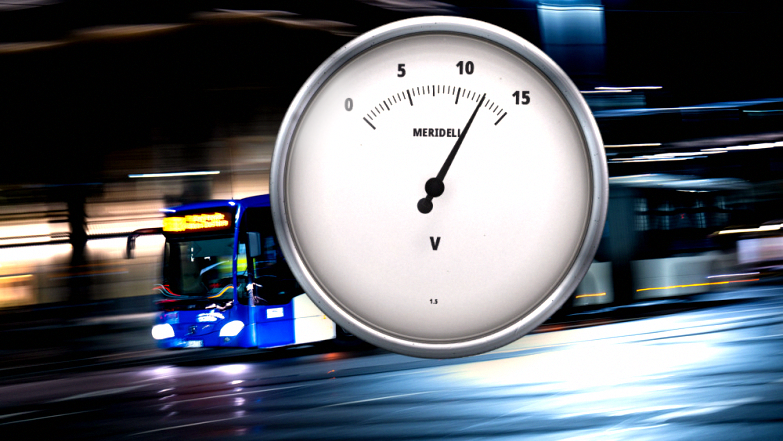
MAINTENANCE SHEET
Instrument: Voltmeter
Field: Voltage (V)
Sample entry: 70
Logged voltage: 12.5
